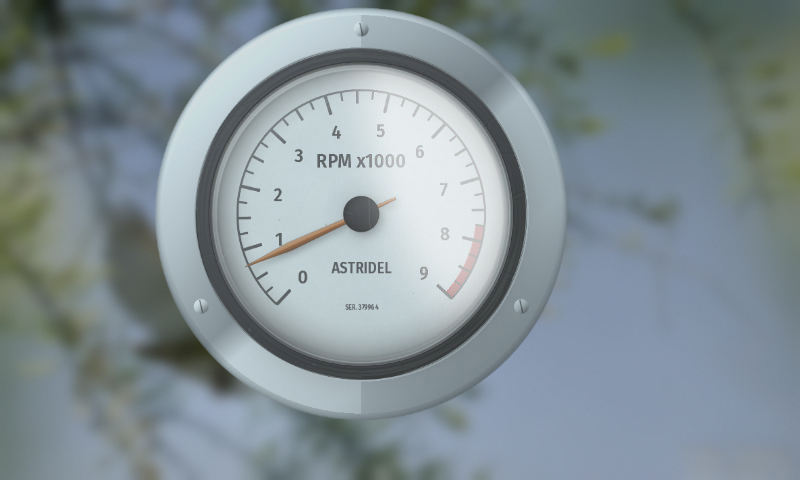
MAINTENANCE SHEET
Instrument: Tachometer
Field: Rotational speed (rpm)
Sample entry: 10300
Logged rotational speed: 750
